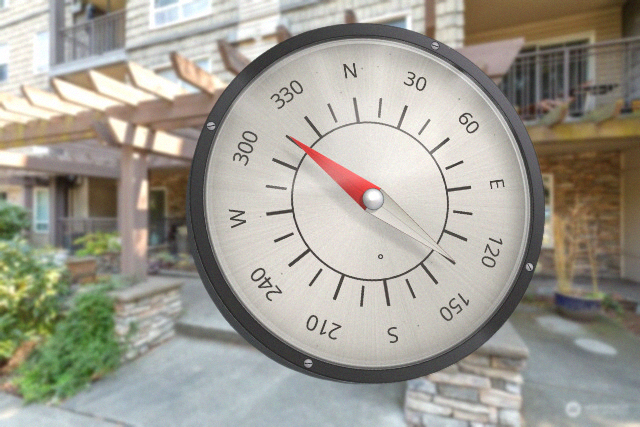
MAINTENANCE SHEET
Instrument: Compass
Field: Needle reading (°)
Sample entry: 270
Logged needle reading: 315
